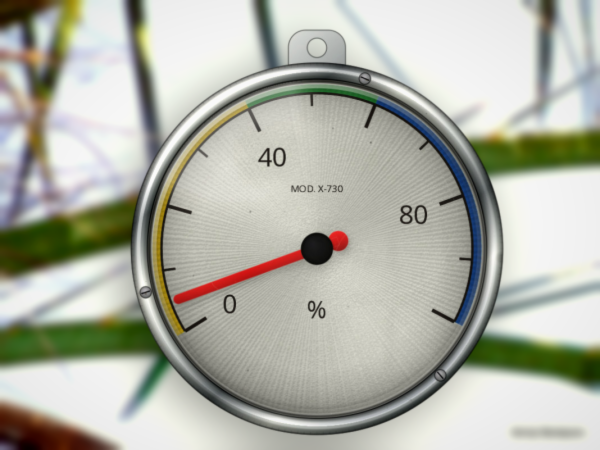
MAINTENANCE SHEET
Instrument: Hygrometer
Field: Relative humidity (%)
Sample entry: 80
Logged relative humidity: 5
